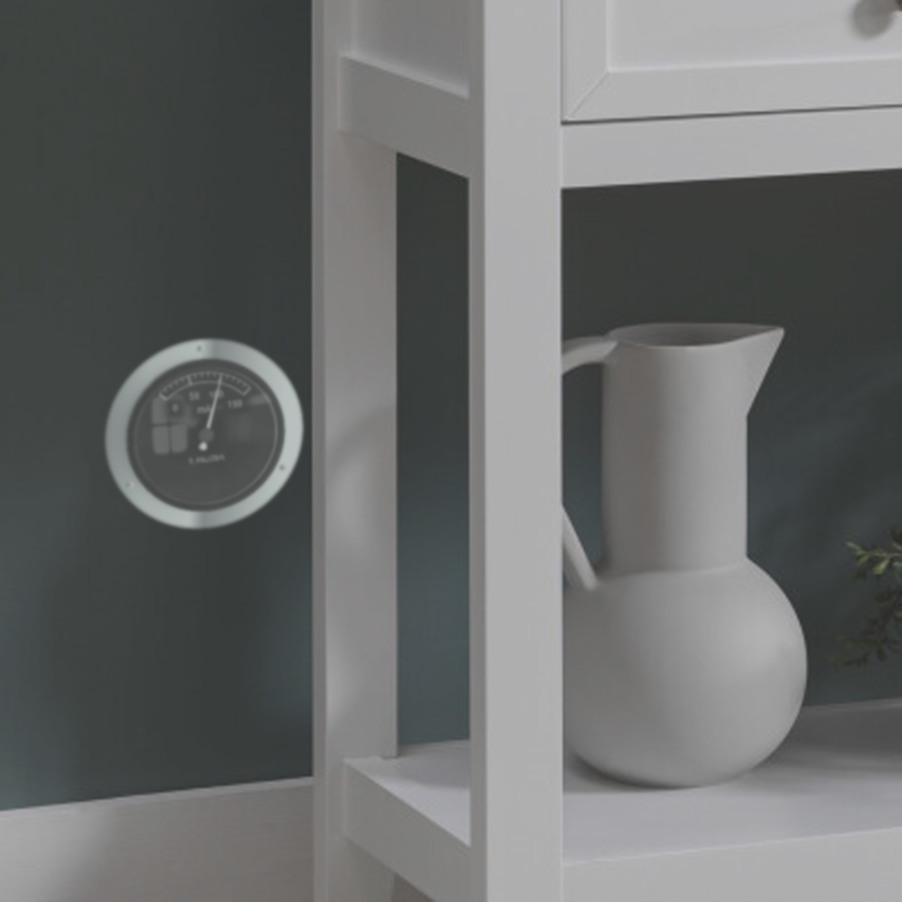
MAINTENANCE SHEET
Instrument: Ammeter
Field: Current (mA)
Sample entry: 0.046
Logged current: 100
